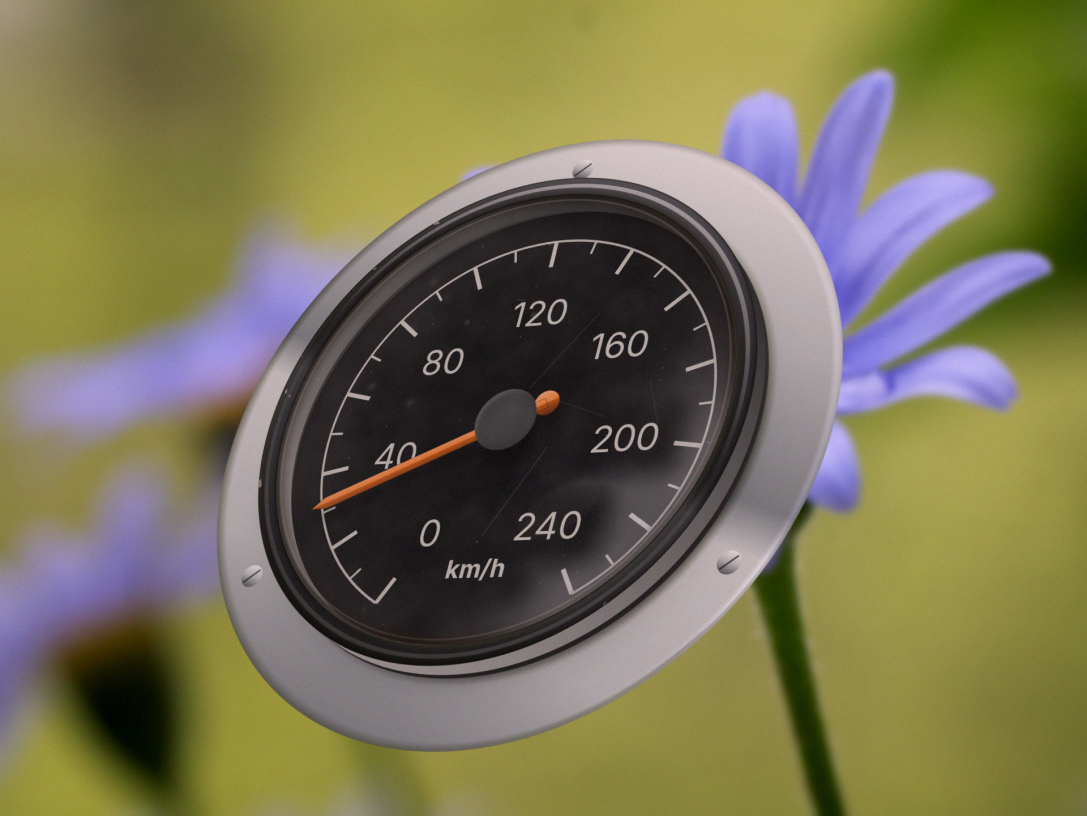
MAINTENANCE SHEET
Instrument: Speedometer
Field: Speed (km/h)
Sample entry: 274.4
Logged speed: 30
